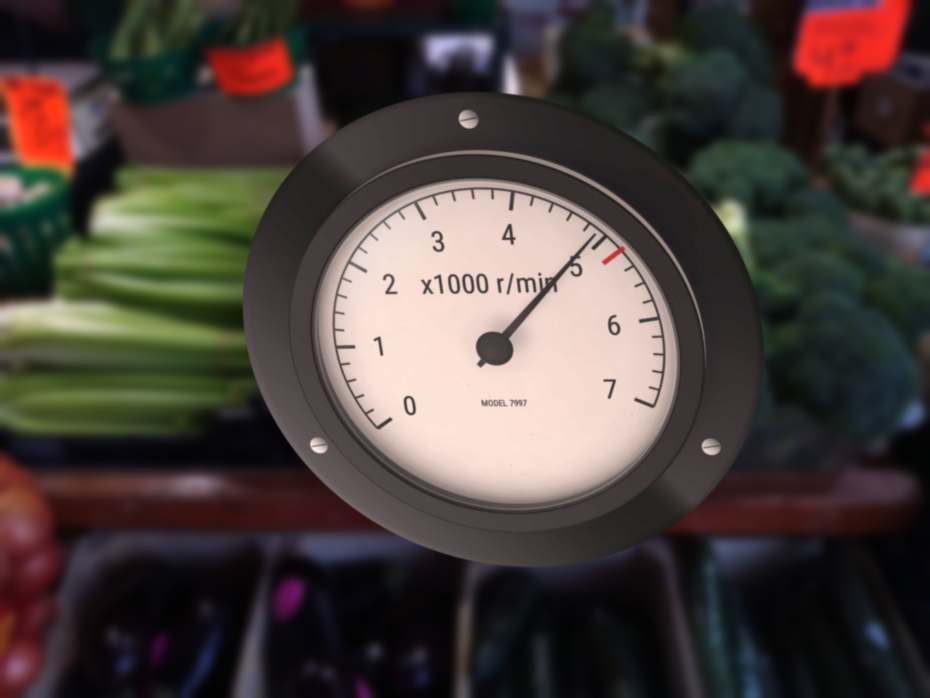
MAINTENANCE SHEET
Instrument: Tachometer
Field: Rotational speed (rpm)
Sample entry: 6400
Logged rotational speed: 4900
